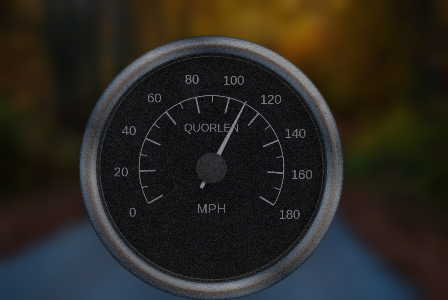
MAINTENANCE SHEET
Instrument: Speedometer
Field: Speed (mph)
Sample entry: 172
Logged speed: 110
